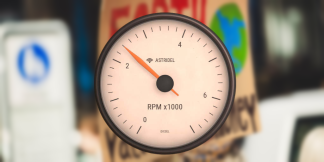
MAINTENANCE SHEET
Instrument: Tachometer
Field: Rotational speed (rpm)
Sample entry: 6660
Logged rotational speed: 2400
